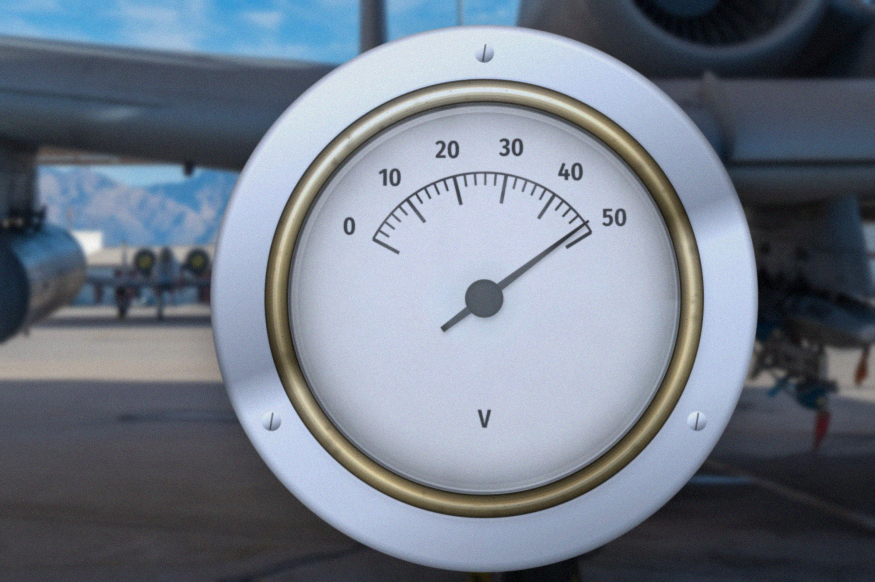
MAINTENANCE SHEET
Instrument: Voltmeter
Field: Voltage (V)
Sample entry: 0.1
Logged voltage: 48
